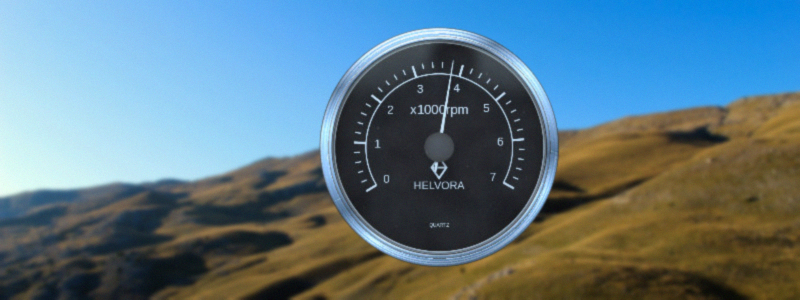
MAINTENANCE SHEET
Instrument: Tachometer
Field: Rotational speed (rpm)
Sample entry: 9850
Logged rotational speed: 3800
